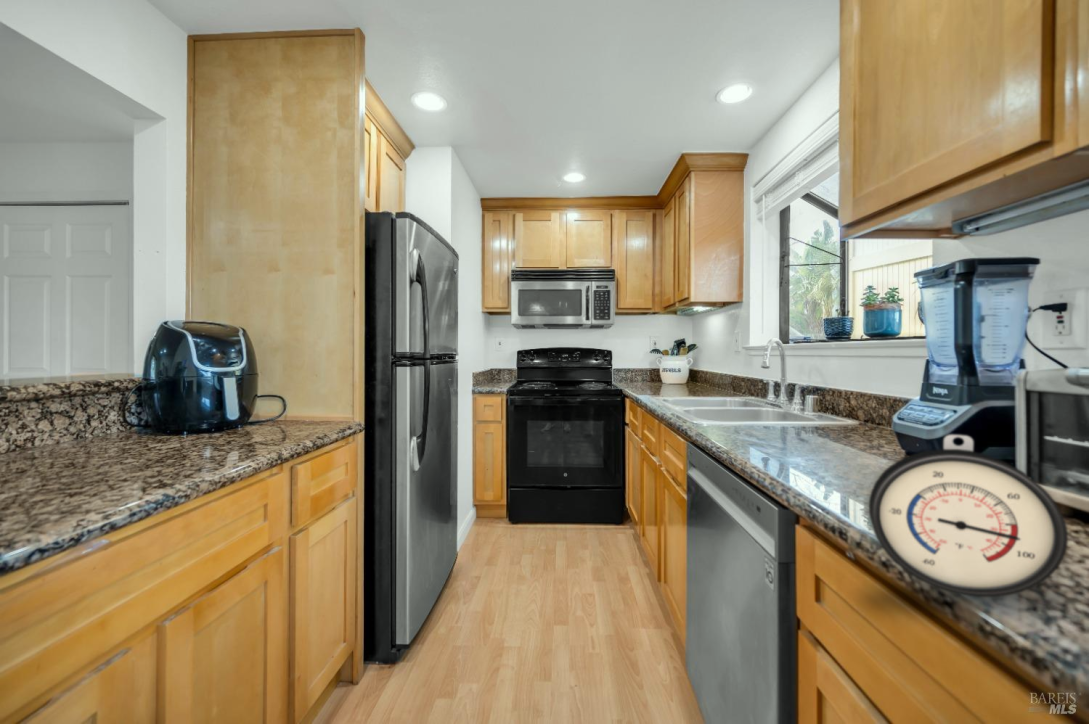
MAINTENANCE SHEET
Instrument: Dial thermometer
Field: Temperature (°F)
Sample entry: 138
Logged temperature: 90
